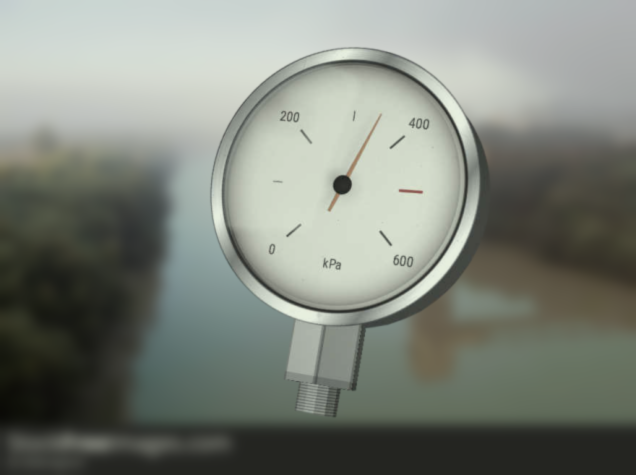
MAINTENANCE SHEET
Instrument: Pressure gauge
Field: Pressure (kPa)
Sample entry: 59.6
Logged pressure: 350
